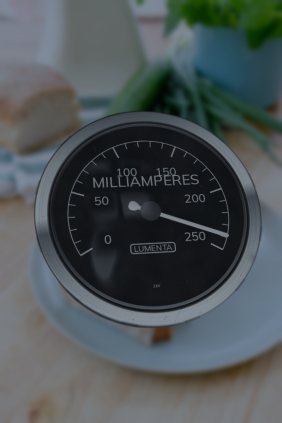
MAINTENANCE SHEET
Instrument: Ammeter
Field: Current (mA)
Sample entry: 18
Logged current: 240
